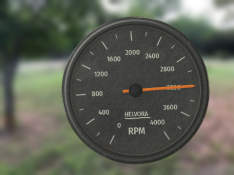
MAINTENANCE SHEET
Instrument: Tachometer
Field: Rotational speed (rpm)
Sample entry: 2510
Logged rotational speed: 3200
